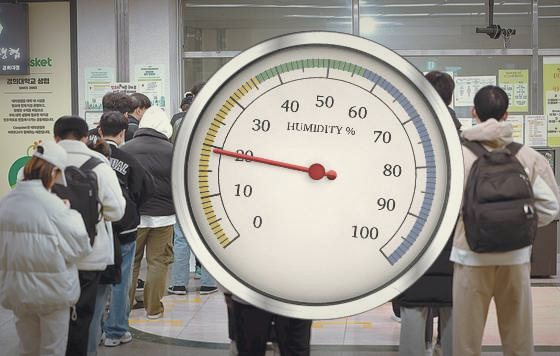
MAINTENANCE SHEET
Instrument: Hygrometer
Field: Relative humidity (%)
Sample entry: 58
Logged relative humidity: 19
